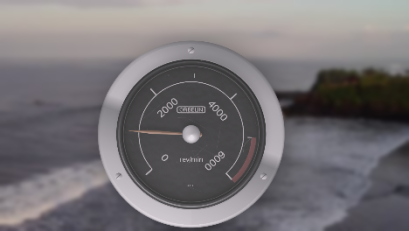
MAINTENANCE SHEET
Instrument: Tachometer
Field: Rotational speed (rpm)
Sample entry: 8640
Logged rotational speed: 1000
